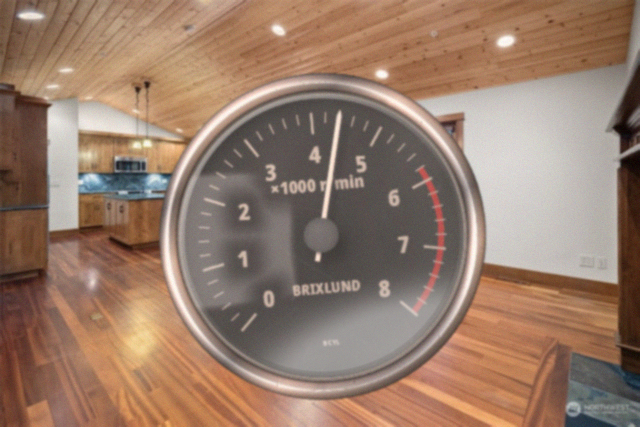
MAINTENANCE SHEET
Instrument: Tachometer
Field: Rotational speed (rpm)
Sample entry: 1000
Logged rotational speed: 4400
